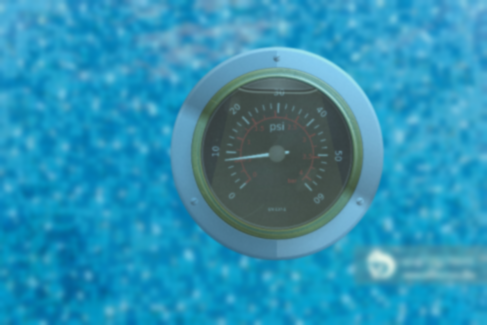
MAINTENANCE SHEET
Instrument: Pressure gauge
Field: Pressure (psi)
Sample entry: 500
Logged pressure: 8
